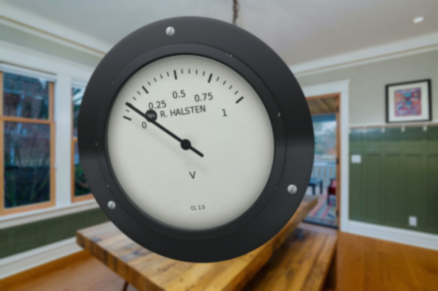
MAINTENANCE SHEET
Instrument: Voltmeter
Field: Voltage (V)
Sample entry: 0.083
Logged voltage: 0.1
